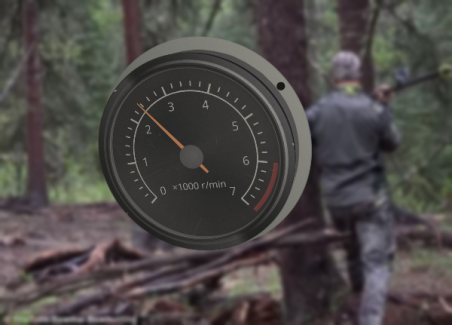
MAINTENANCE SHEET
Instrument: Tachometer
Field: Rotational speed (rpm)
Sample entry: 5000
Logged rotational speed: 2400
